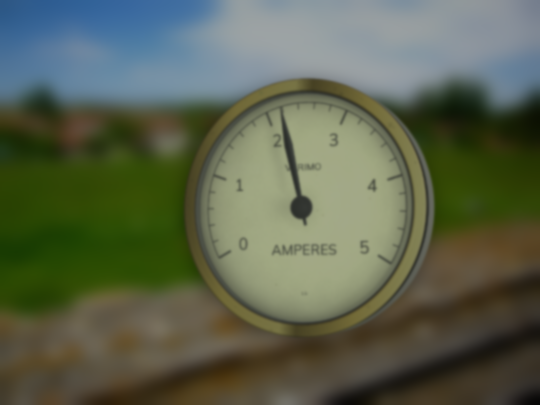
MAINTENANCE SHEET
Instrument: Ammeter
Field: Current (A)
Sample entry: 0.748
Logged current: 2.2
